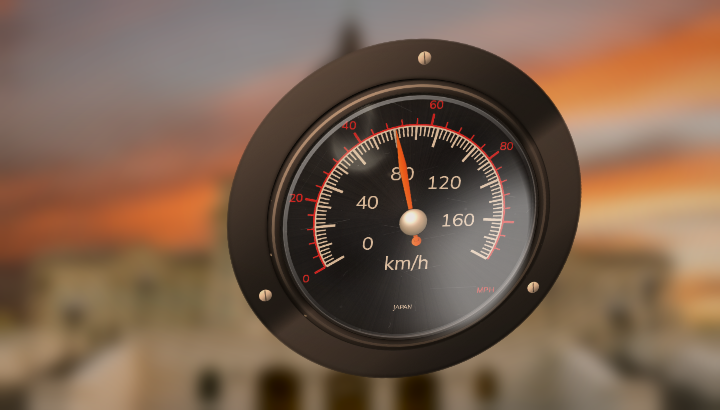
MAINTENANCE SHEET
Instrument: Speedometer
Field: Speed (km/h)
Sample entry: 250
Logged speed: 80
